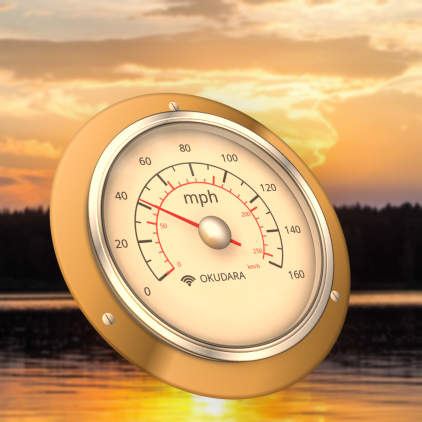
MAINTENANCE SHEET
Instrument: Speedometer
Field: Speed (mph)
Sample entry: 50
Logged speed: 40
